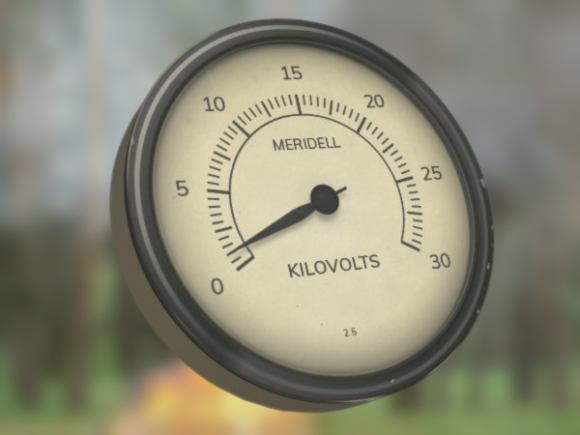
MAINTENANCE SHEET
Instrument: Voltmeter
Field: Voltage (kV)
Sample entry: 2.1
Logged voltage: 1
